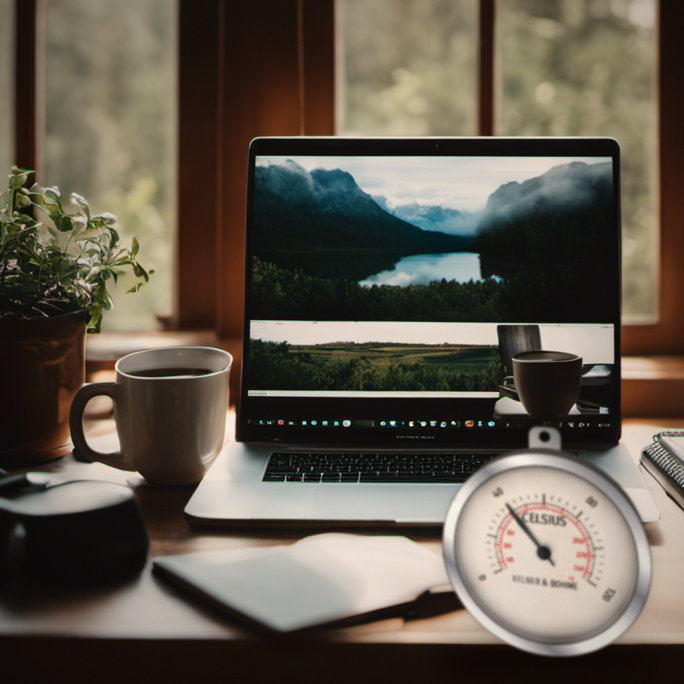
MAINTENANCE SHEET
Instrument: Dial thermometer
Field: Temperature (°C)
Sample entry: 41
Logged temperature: 40
